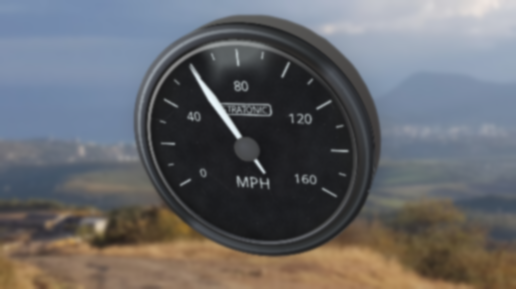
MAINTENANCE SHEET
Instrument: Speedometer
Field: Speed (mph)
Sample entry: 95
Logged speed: 60
